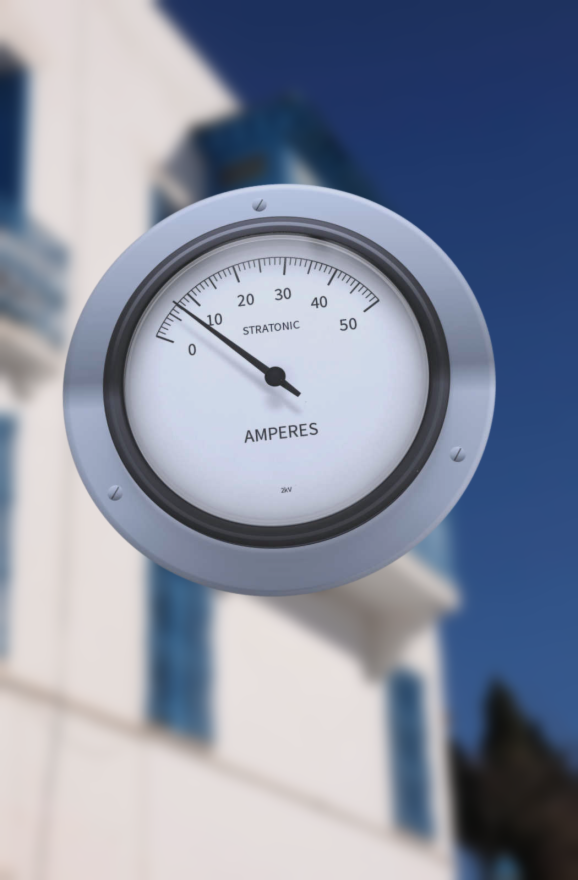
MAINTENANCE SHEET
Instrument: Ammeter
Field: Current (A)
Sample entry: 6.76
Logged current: 7
